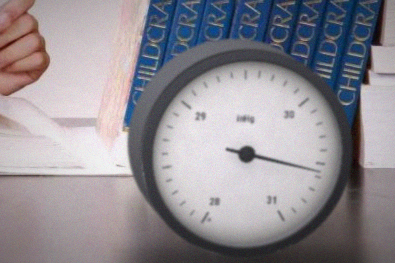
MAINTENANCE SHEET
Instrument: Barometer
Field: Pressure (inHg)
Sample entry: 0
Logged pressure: 30.55
